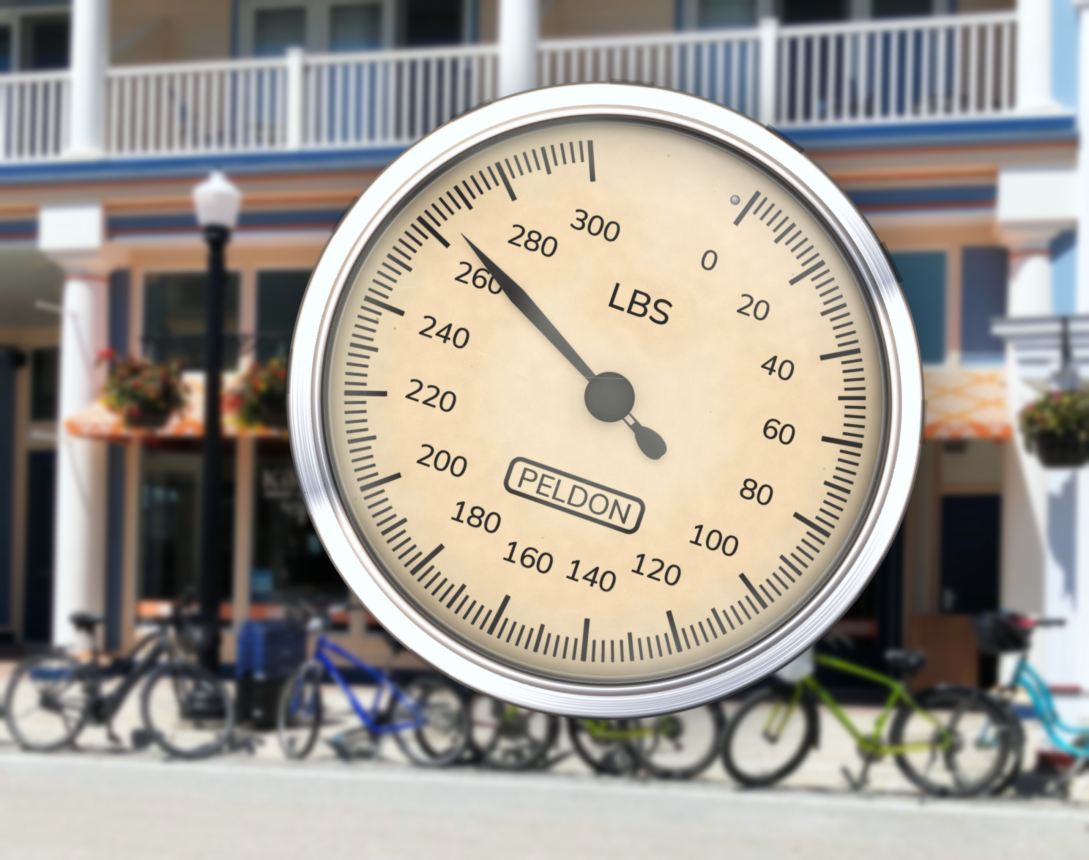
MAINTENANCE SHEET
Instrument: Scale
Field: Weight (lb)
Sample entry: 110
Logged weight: 264
